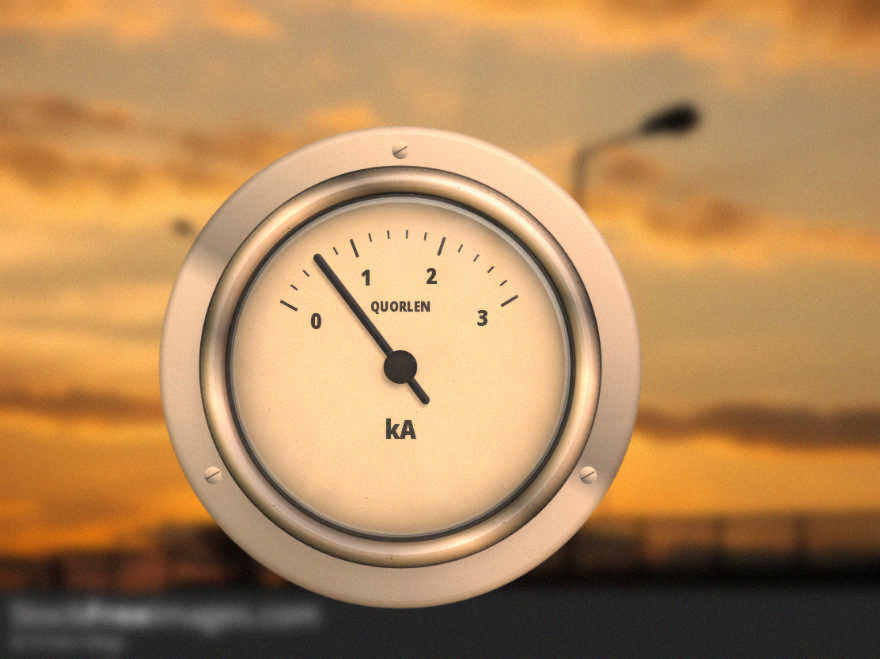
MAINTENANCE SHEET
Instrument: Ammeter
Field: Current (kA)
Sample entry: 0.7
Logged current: 0.6
